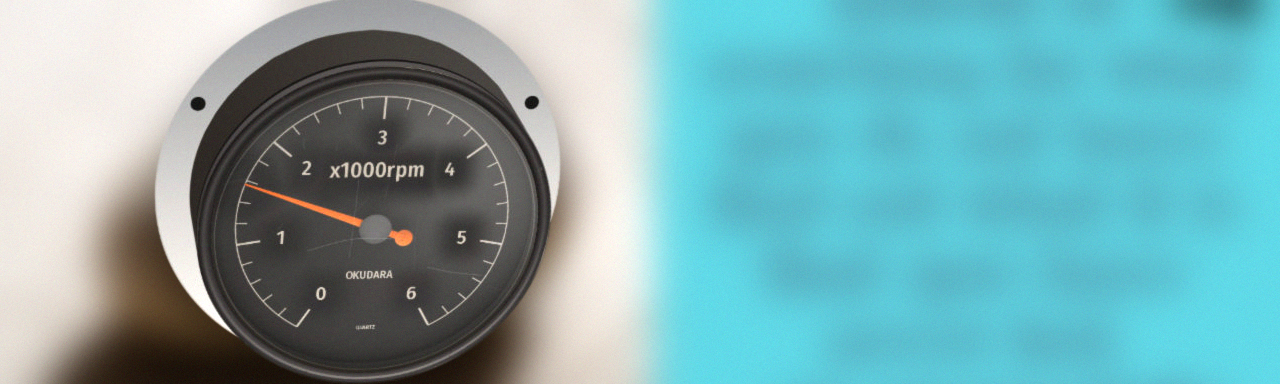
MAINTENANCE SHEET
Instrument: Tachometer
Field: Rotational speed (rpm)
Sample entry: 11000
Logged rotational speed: 1600
